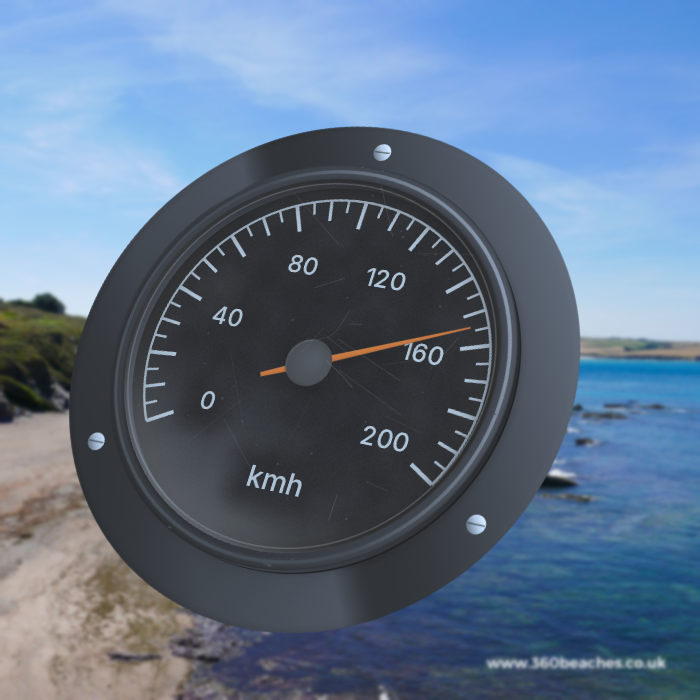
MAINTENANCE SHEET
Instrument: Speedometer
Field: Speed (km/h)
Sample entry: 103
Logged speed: 155
